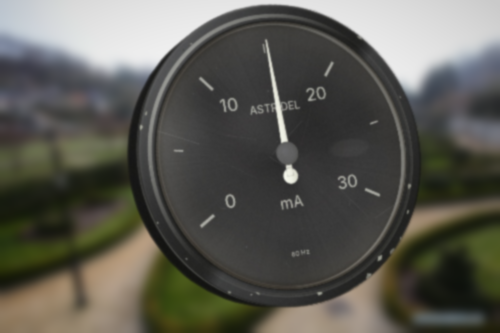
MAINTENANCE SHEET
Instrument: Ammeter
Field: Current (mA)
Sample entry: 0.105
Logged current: 15
